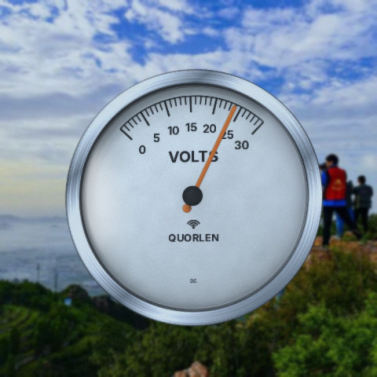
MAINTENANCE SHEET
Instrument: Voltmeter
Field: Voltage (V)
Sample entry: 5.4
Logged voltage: 24
